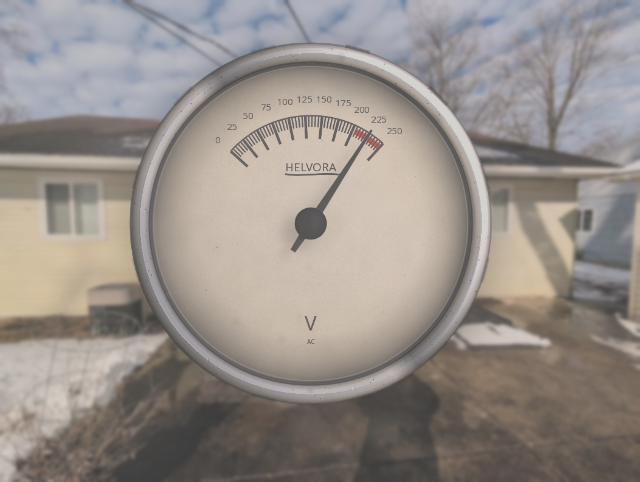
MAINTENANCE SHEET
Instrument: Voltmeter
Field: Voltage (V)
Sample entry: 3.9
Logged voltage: 225
